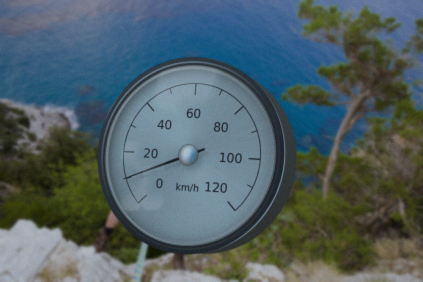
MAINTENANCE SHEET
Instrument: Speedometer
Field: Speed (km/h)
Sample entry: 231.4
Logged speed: 10
